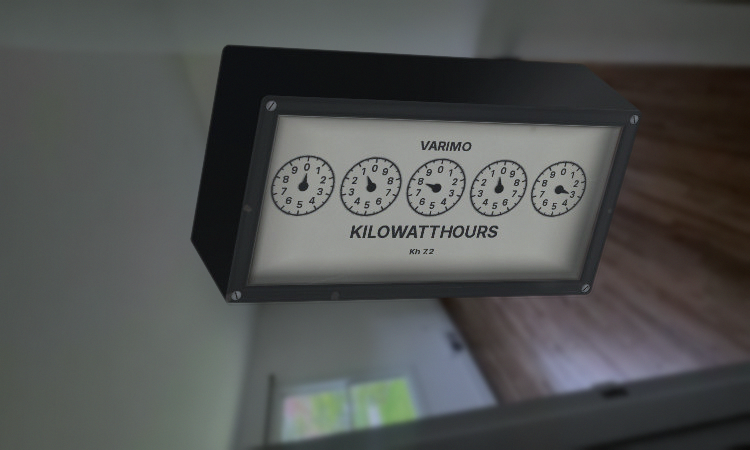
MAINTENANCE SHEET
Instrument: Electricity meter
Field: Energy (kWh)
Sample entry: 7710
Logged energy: 803
